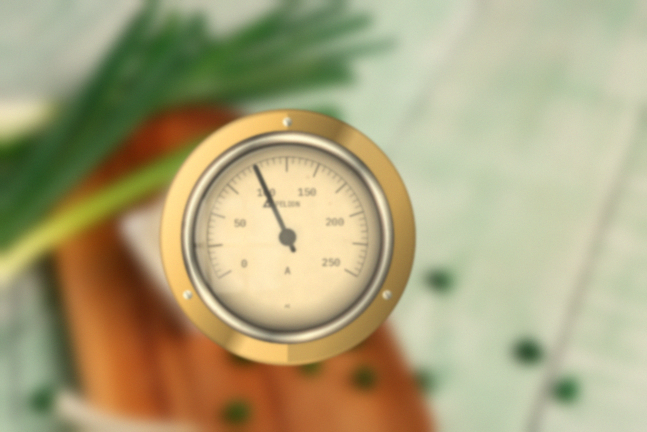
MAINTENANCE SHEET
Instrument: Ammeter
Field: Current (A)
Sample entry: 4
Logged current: 100
